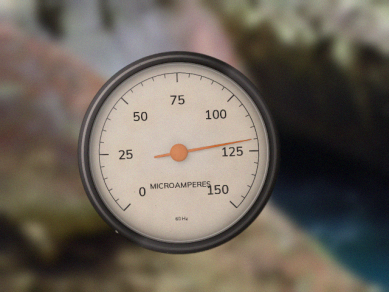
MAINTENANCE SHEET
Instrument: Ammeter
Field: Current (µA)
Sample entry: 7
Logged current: 120
